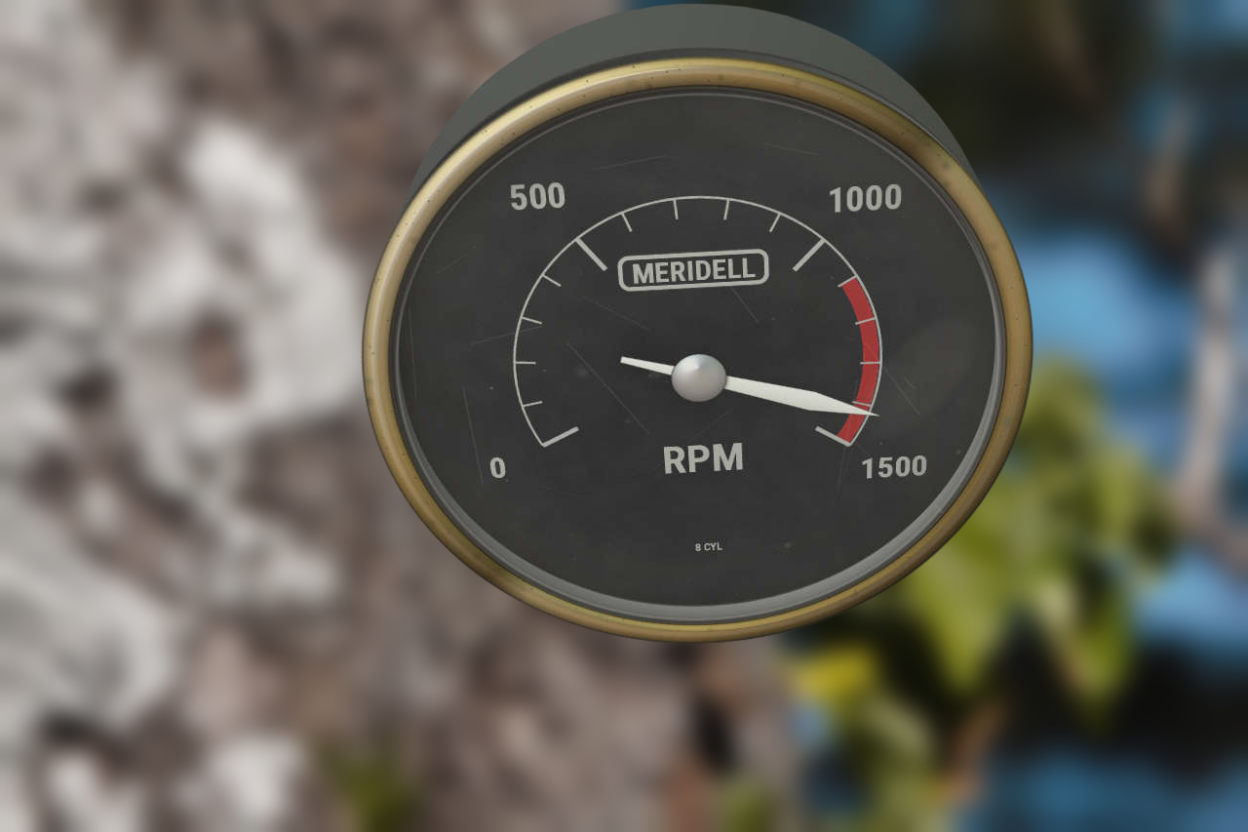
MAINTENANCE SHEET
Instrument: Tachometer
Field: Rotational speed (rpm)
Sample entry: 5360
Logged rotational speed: 1400
